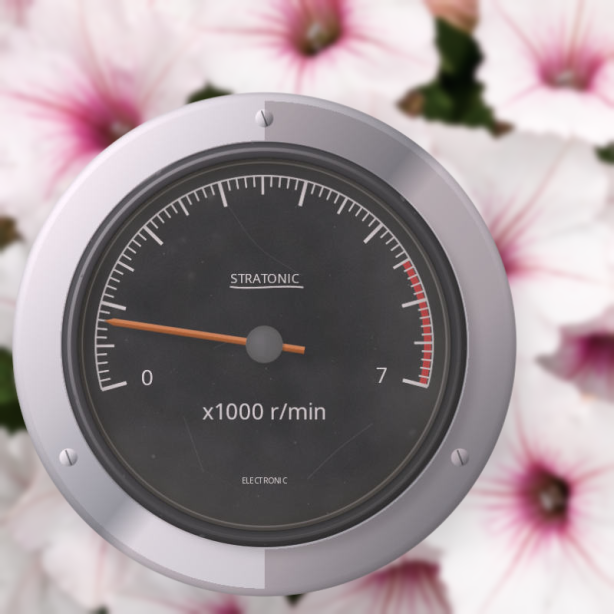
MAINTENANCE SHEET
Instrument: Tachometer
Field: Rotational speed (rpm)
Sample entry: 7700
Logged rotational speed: 800
